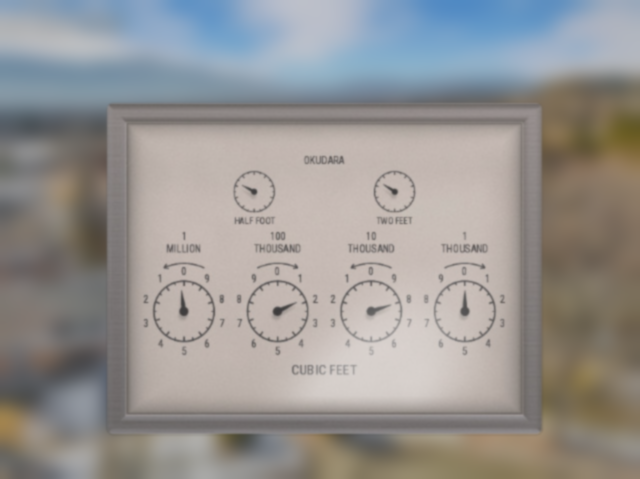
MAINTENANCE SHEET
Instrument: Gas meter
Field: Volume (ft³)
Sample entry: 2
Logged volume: 18000
